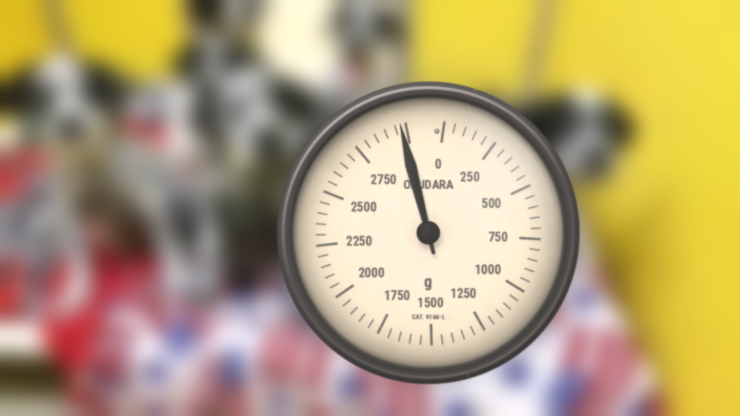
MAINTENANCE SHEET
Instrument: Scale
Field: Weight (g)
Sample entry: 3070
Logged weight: 2975
